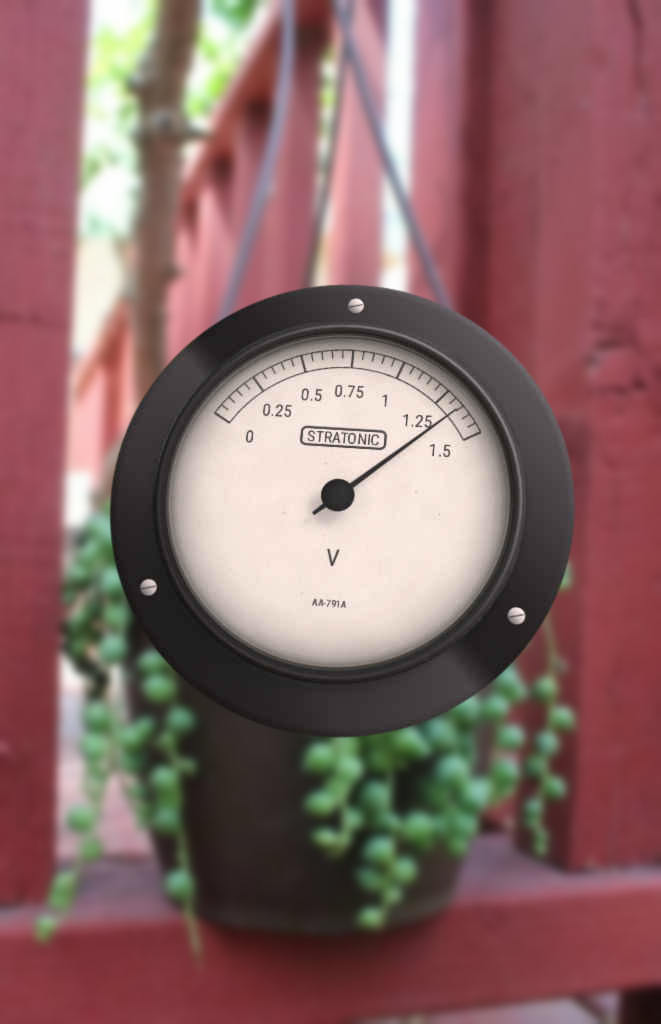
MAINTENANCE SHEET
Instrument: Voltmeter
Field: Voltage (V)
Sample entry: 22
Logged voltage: 1.35
